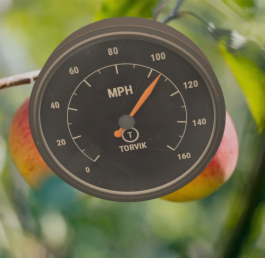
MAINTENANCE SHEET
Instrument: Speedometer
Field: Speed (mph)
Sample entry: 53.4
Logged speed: 105
